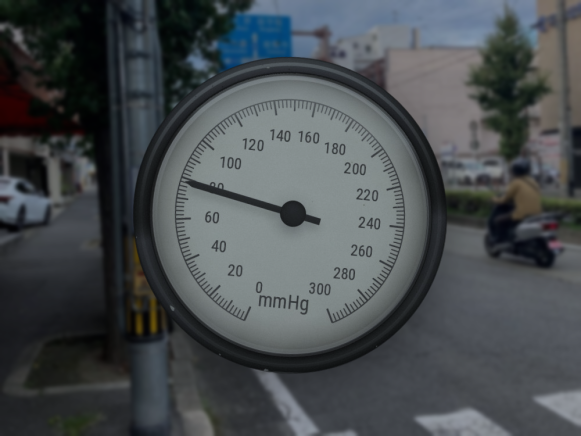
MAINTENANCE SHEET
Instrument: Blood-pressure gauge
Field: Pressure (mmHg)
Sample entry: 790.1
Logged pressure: 78
